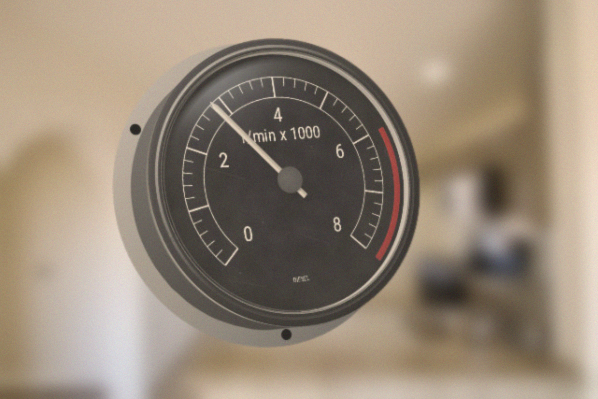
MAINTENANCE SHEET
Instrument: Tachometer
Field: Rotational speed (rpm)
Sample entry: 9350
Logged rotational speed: 2800
